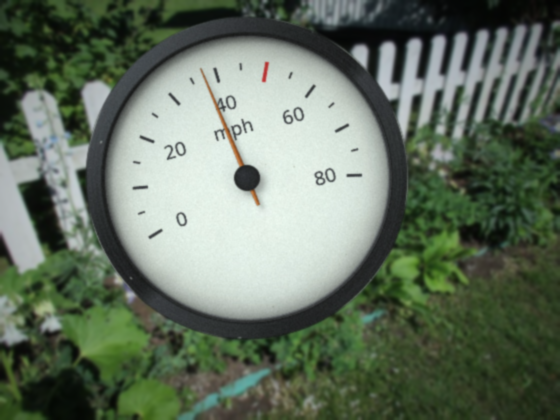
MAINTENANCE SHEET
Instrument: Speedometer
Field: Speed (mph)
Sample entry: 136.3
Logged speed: 37.5
